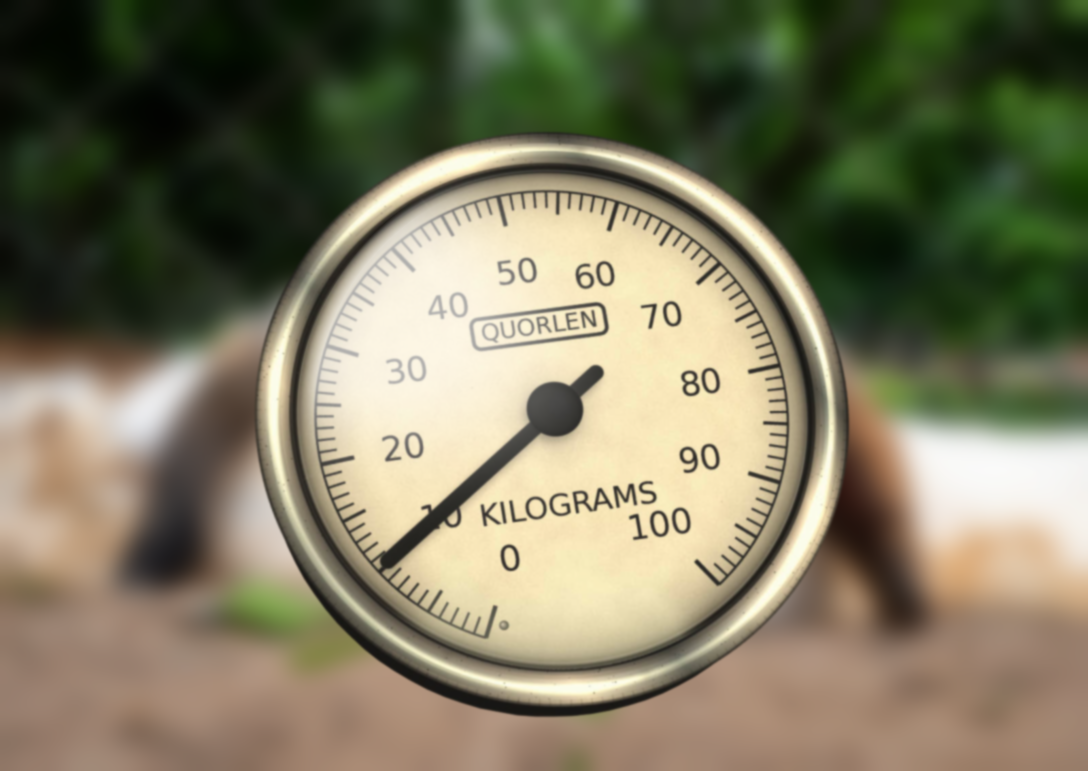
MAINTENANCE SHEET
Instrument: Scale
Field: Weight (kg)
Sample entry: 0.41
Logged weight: 10
